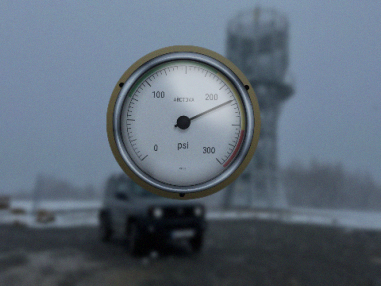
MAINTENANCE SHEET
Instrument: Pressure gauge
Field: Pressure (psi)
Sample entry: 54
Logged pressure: 220
